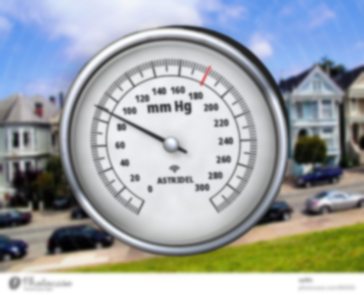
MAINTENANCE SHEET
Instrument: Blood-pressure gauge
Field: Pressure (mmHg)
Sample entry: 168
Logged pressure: 90
